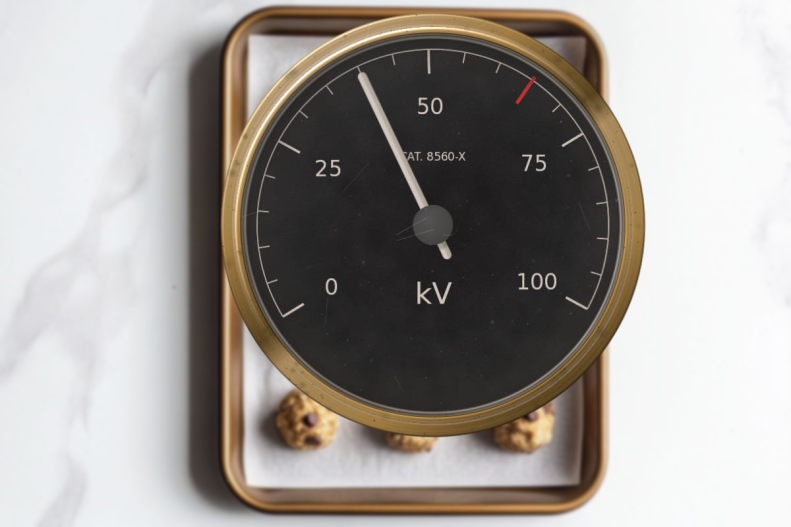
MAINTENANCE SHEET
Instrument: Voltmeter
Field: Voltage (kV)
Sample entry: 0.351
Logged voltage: 40
